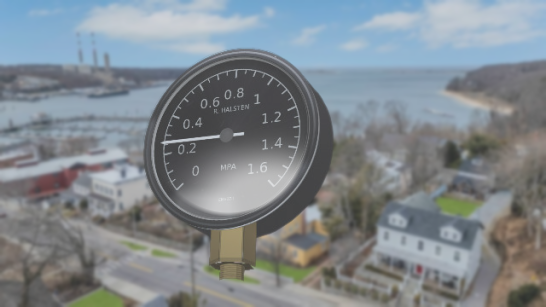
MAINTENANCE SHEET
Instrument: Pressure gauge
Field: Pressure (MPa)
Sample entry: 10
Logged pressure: 0.25
